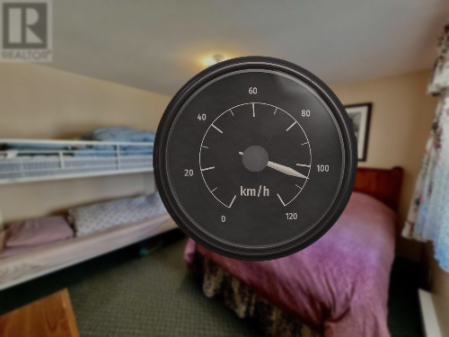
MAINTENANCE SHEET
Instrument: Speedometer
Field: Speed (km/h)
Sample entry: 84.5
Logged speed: 105
